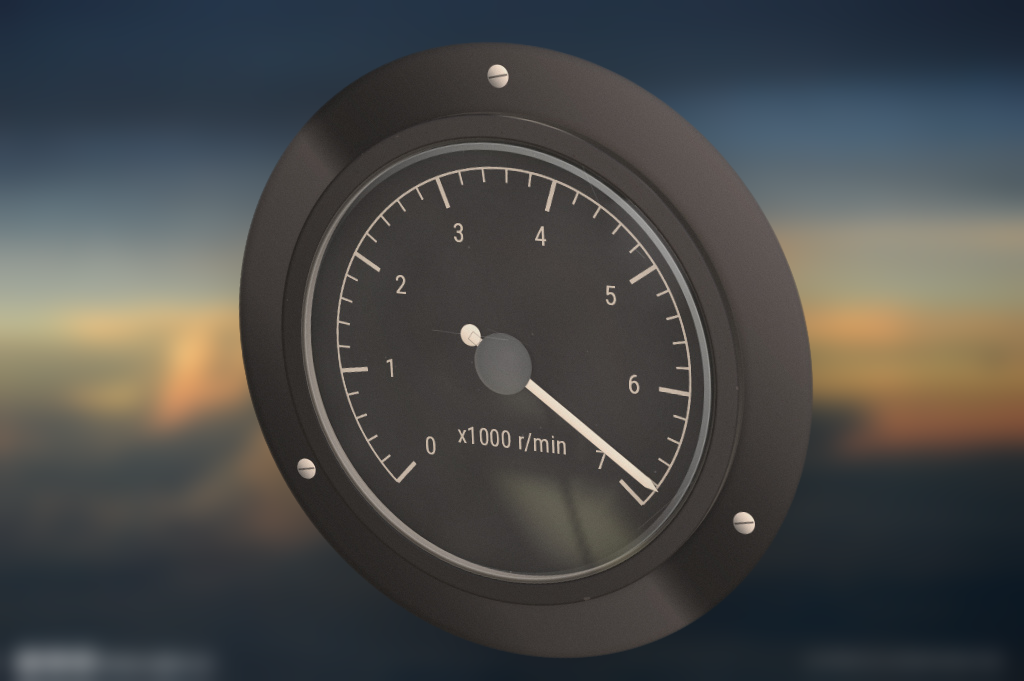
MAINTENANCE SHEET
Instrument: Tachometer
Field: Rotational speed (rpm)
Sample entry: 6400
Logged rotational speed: 6800
